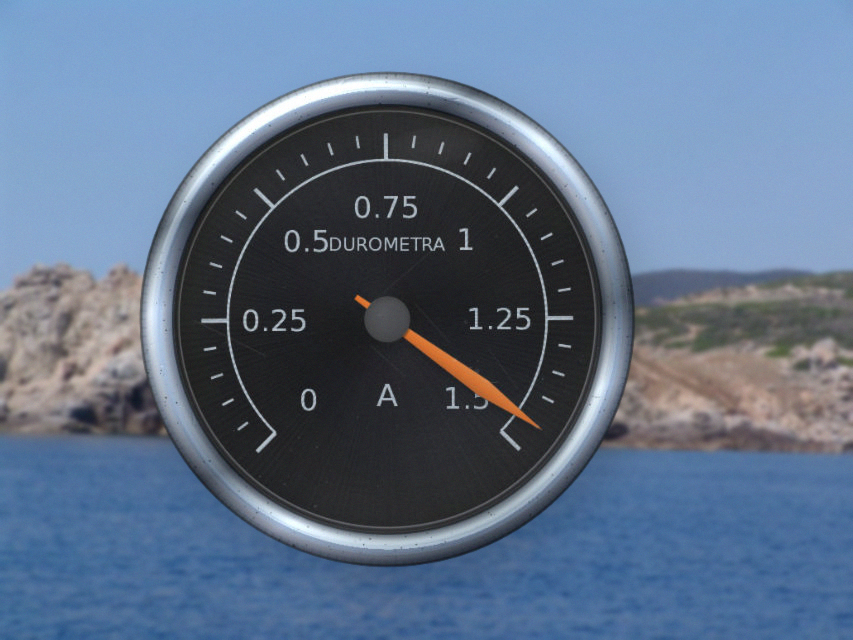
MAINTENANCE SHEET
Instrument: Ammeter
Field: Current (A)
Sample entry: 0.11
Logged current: 1.45
